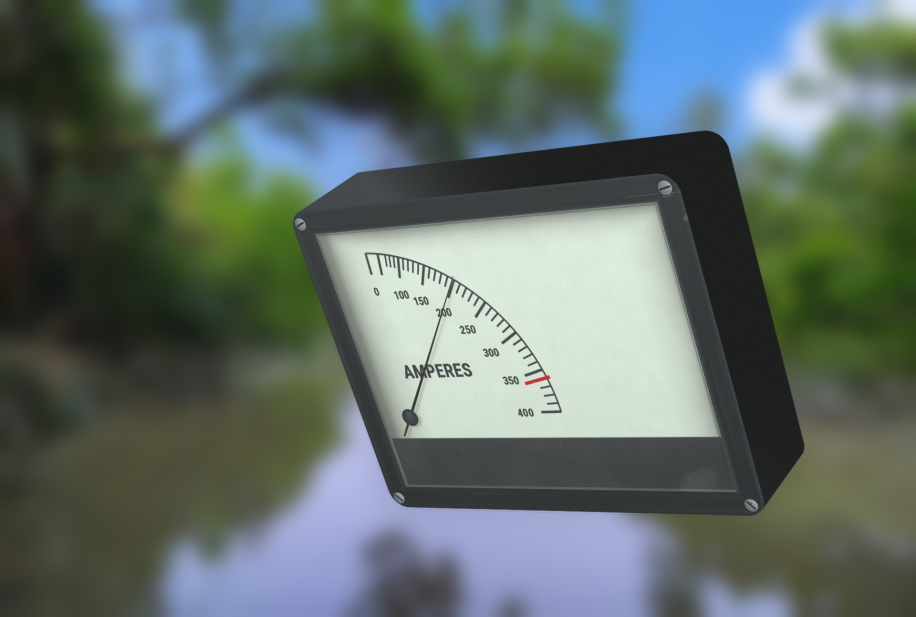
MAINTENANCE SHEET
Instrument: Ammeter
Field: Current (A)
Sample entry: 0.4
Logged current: 200
